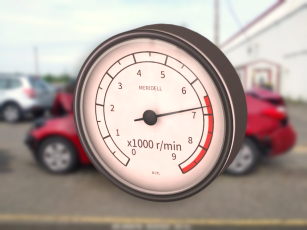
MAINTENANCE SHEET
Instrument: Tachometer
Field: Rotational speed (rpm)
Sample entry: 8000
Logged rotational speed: 6750
